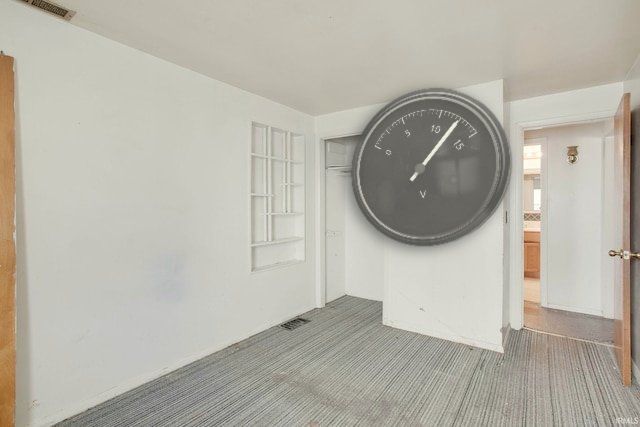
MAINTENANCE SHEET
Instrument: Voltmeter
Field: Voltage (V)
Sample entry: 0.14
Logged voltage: 12.5
